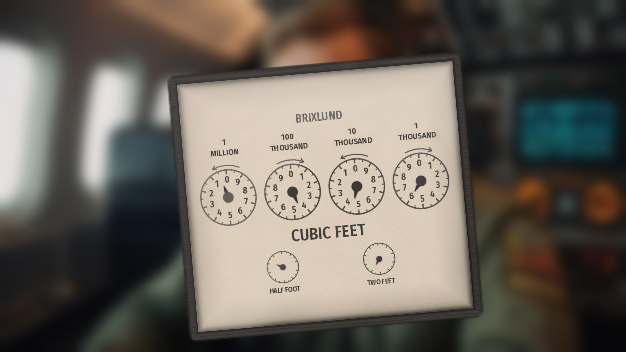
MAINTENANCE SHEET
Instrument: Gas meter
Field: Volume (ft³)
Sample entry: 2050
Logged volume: 44600
